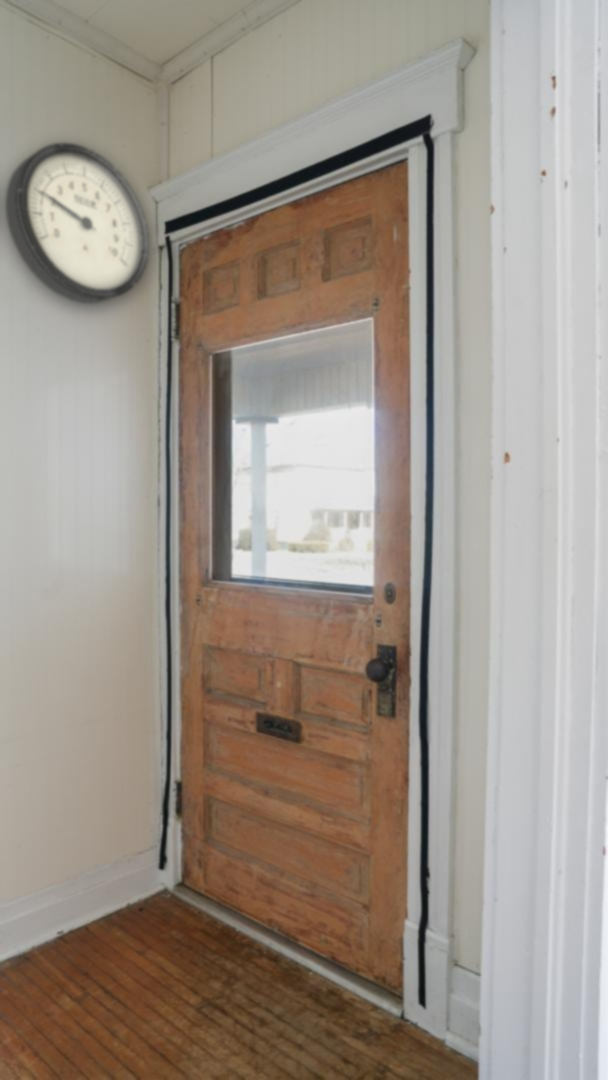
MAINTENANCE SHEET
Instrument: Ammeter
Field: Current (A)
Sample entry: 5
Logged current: 2
